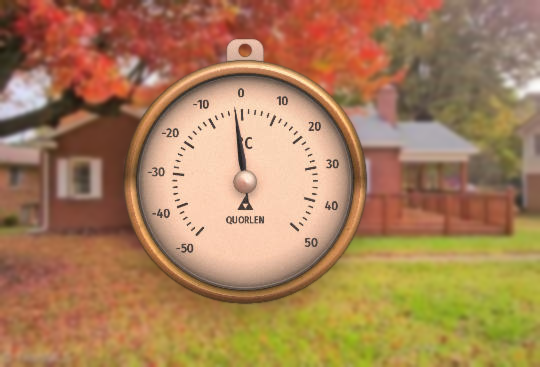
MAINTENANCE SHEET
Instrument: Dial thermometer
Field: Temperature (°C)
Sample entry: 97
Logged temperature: -2
